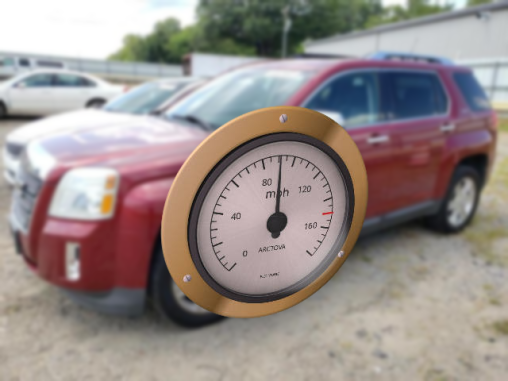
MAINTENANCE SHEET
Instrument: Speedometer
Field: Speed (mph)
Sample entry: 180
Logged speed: 90
